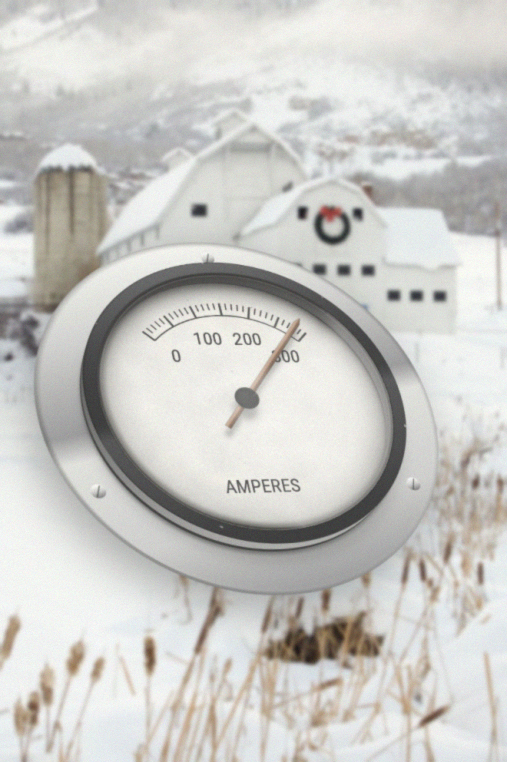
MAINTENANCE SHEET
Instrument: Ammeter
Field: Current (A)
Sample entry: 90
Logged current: 280
